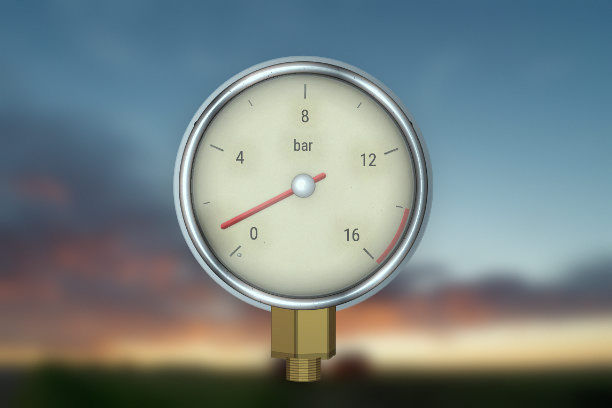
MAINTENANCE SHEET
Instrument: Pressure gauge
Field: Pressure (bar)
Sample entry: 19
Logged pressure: 1
